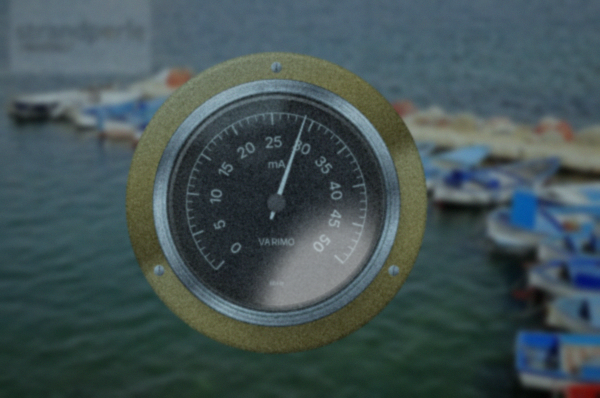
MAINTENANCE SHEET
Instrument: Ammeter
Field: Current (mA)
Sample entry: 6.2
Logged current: 29
